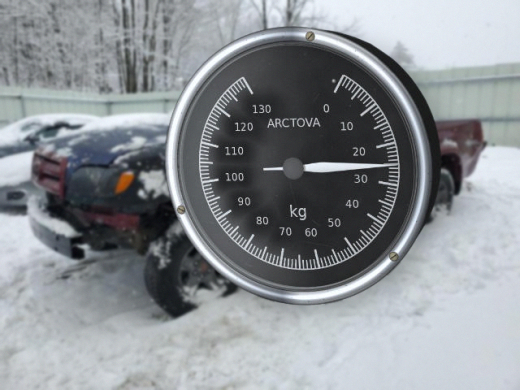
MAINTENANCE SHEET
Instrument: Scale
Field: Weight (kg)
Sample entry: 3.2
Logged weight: 25
